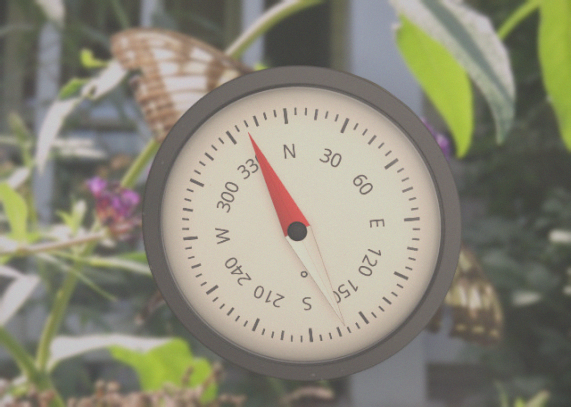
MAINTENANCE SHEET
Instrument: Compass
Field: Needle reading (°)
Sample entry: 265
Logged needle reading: 340
